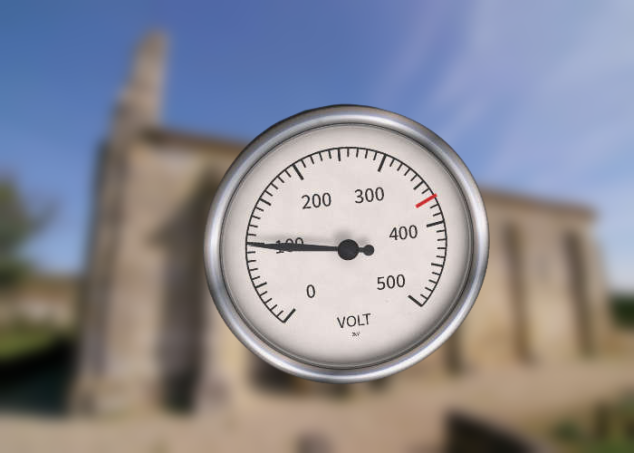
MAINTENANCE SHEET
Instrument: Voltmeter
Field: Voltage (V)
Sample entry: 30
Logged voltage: 100
